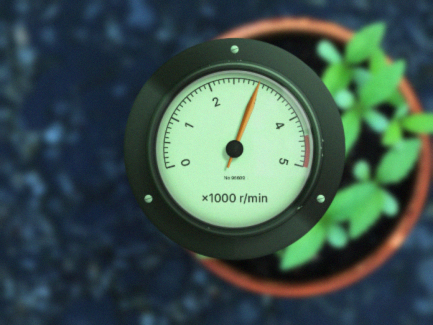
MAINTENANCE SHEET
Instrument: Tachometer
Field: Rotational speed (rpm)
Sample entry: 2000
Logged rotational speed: 3000
